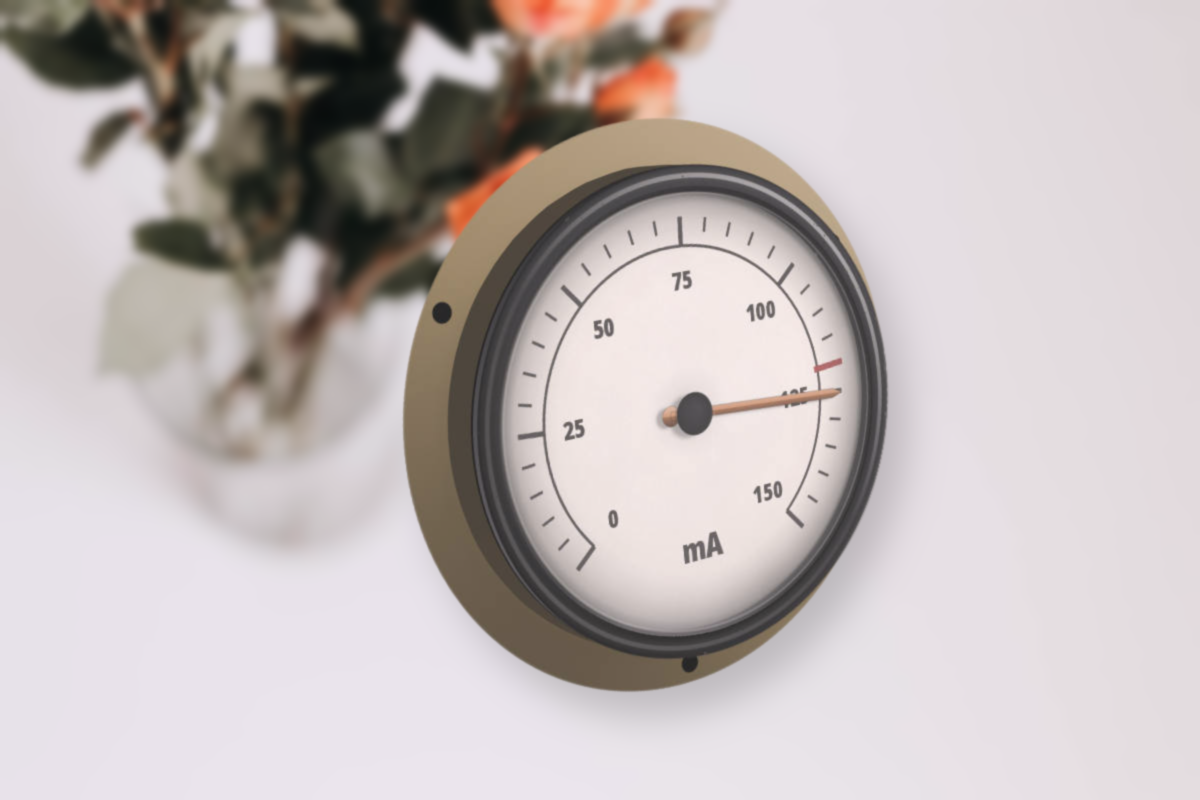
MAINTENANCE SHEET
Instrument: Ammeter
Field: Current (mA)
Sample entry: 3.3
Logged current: 125
